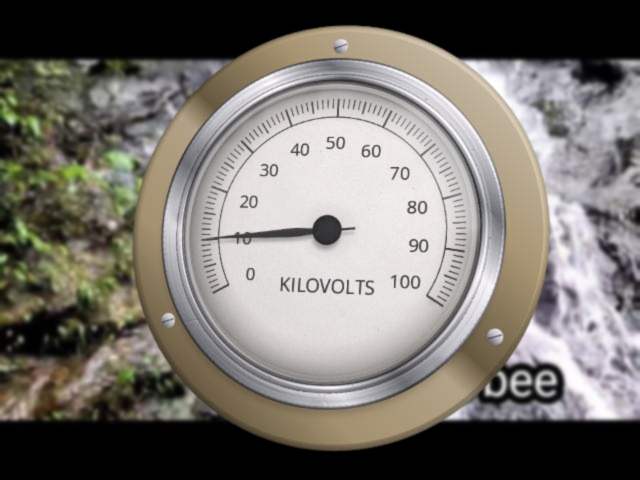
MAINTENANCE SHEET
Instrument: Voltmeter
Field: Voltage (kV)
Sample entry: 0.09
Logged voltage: 10
